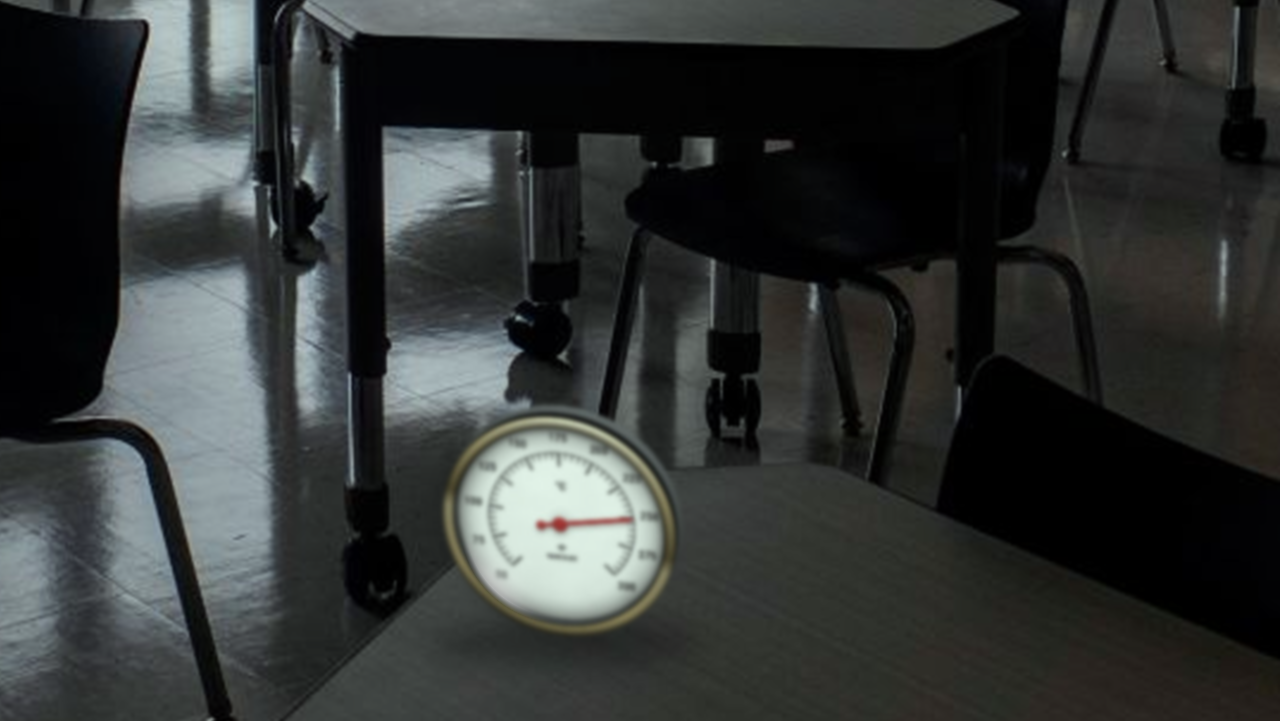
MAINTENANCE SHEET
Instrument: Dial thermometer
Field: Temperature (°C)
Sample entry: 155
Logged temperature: 250
